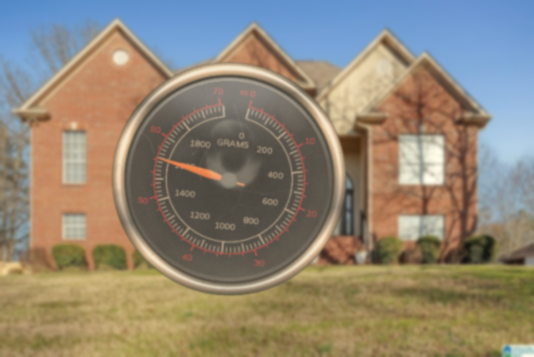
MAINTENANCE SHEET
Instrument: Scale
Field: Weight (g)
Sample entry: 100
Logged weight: 1600
